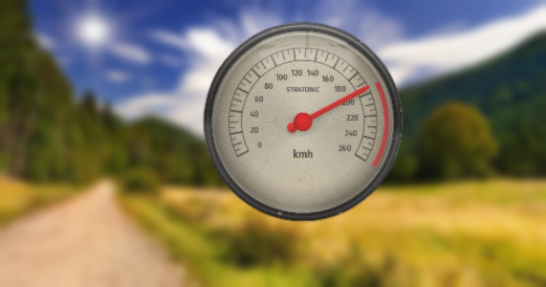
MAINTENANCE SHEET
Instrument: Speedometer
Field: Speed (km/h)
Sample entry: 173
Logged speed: 195
